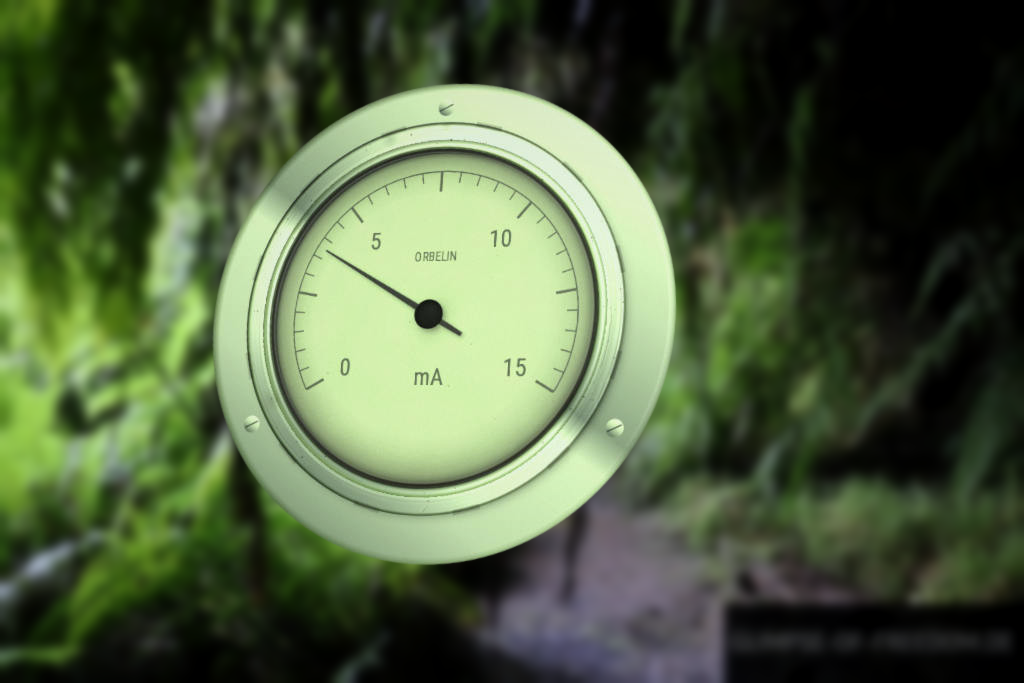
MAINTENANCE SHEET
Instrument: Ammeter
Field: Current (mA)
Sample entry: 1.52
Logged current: 3.75
